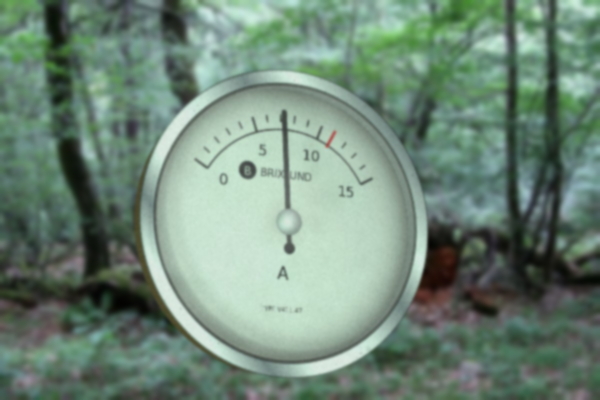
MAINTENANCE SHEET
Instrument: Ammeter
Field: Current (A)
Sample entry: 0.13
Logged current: 7
